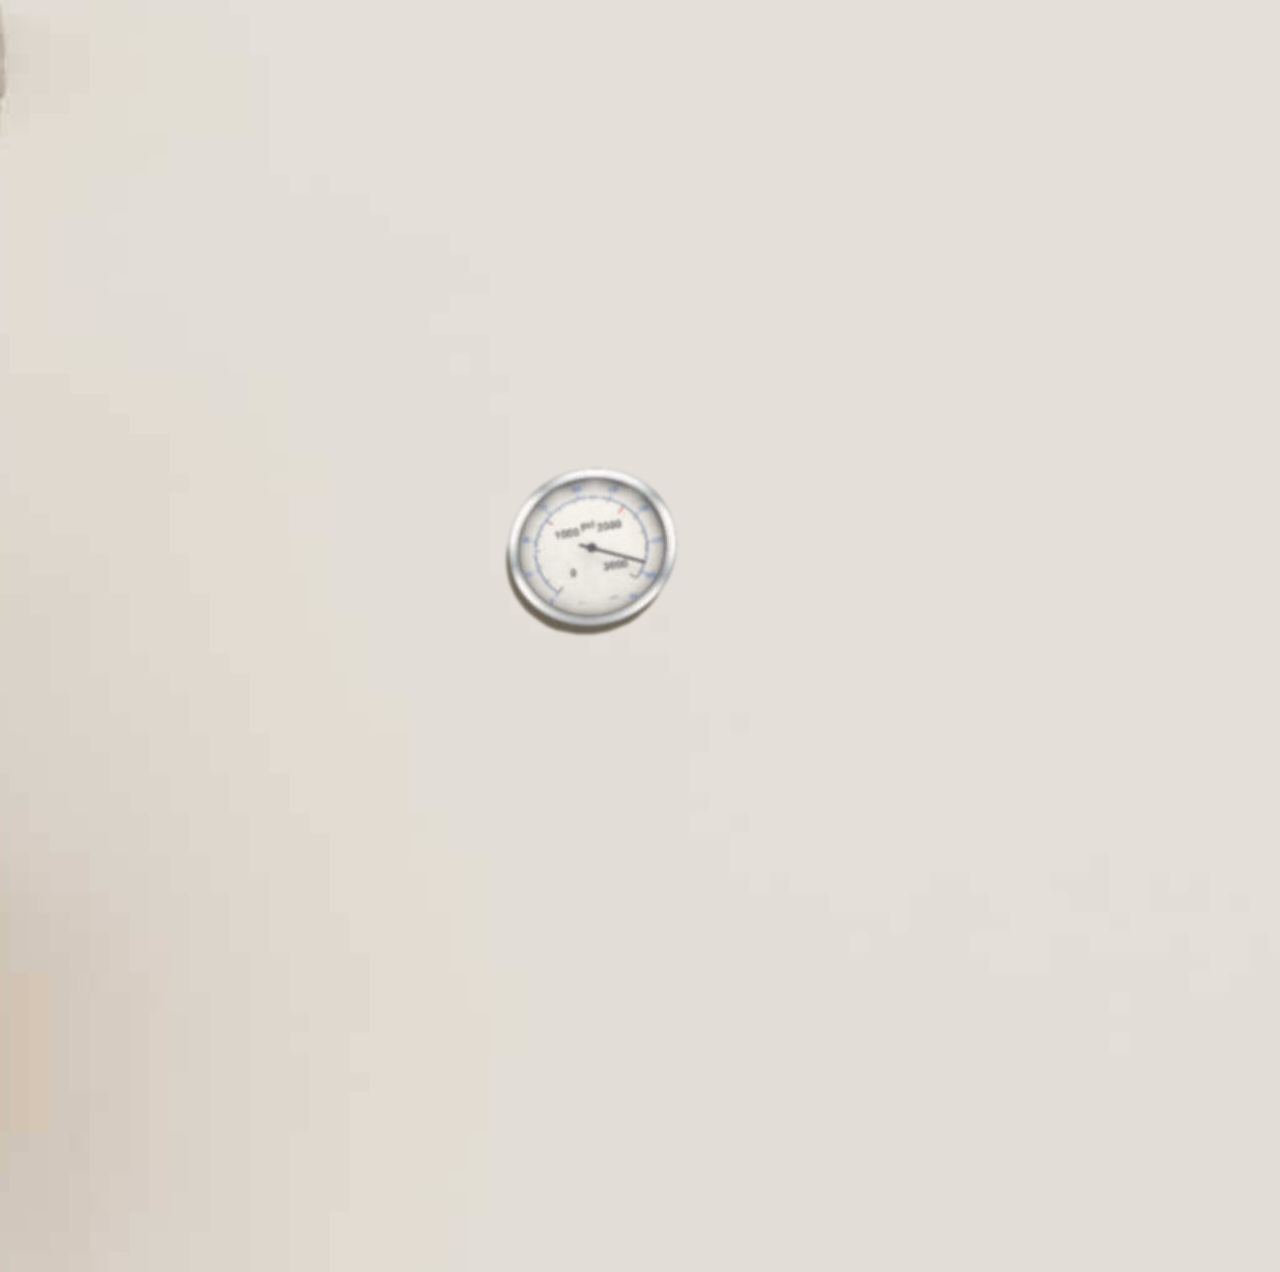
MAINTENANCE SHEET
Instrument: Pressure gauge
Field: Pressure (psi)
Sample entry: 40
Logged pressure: 2800
